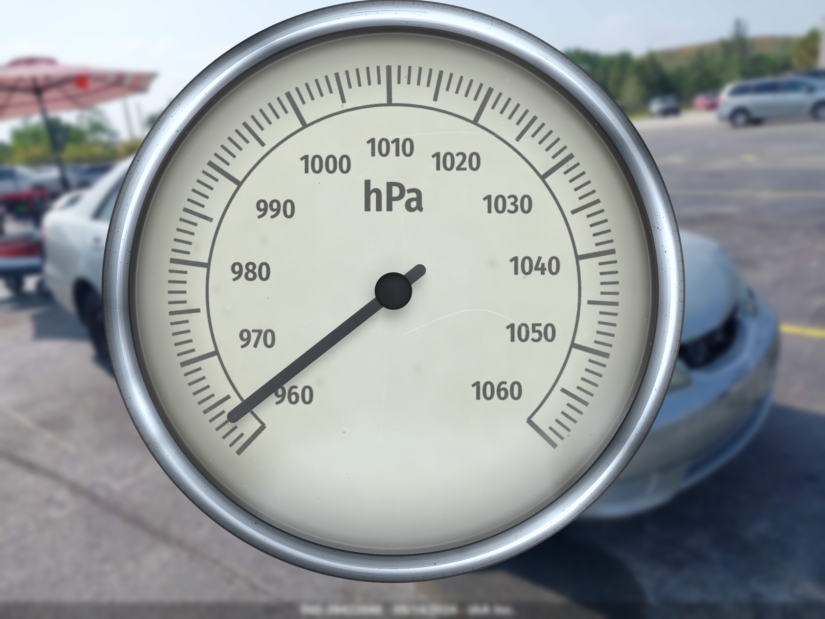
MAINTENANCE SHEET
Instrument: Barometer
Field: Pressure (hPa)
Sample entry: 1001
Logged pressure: 963
